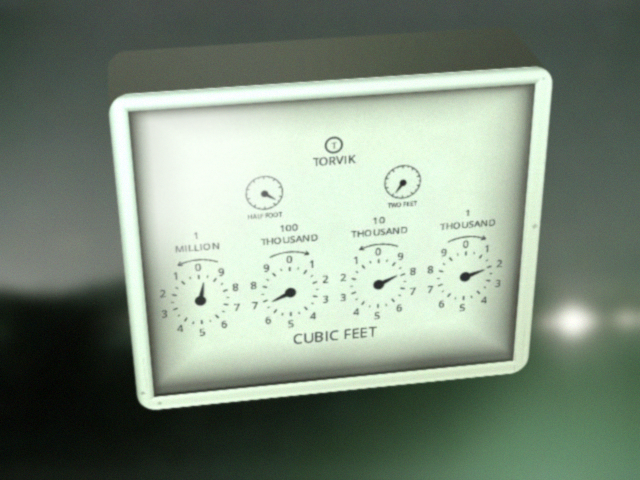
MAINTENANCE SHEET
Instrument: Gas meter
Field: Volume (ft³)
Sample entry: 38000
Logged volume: 968200
